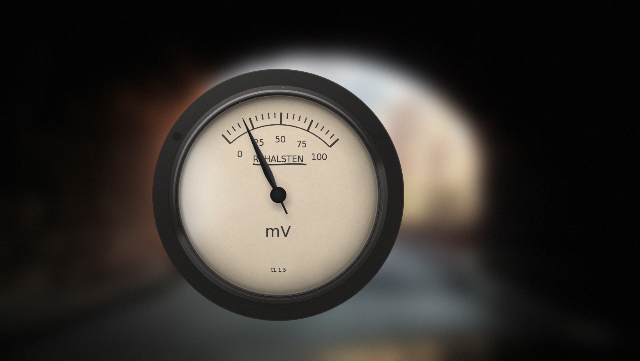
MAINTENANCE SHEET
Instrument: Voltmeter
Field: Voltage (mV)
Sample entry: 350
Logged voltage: 20
